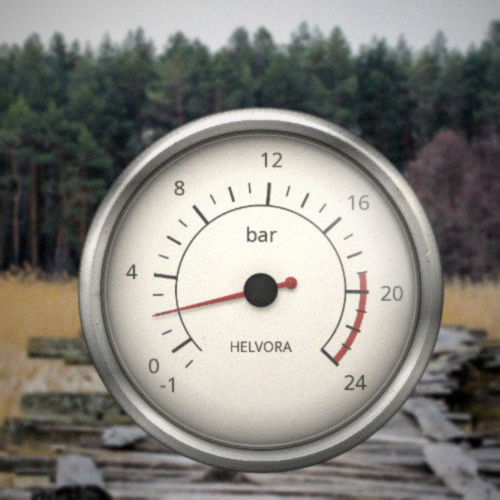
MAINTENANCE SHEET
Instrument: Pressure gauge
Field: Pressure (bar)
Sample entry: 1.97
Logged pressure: 2
